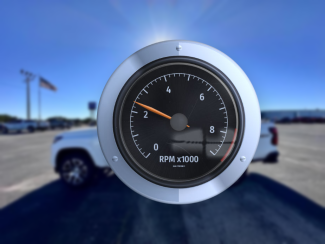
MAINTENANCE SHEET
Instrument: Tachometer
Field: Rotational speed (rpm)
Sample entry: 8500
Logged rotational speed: 2400
